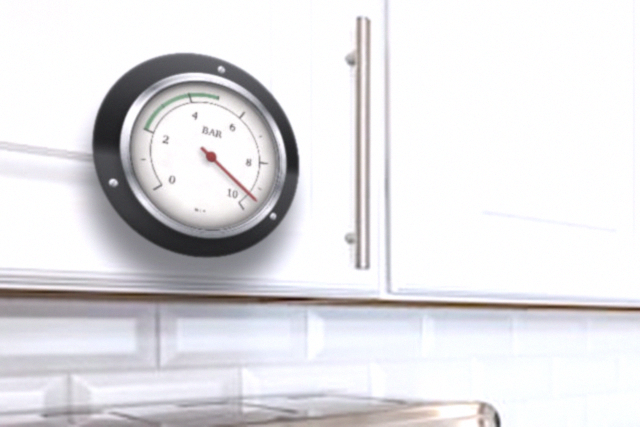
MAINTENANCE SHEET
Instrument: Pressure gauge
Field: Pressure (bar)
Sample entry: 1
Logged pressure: 9.5
